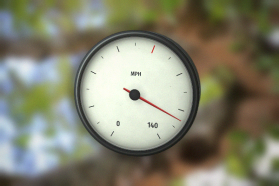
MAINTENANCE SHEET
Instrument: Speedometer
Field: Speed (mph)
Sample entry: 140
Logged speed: 125
